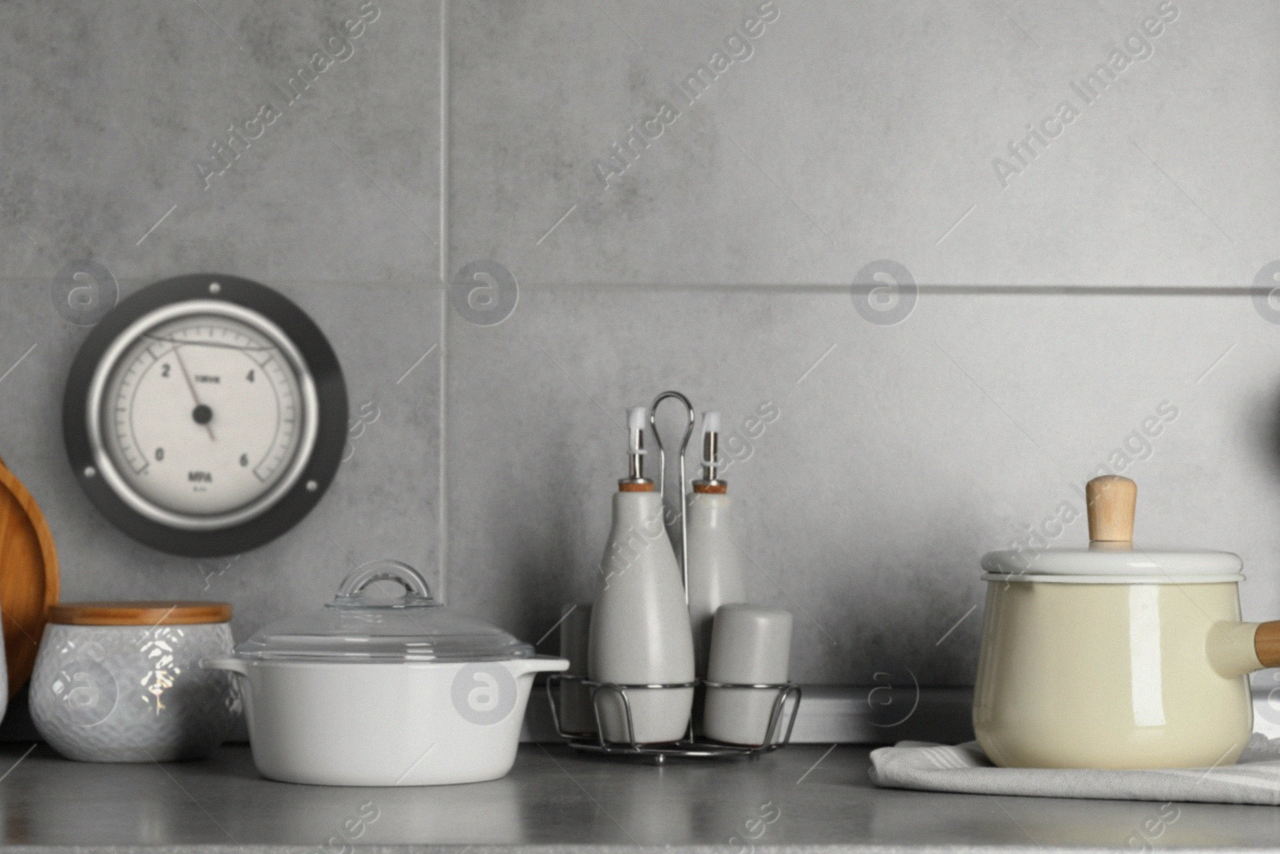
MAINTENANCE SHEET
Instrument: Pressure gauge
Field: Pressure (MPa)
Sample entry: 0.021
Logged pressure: 2.4
